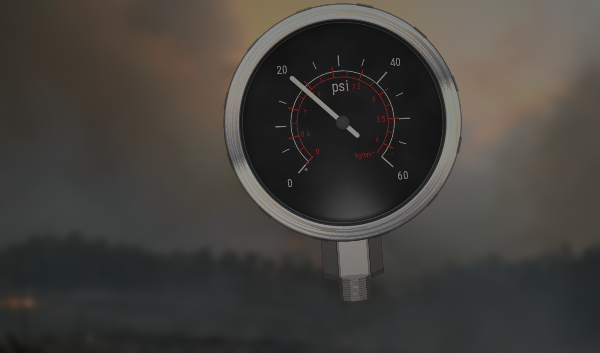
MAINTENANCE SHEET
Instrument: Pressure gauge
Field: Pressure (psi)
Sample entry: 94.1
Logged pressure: 20
